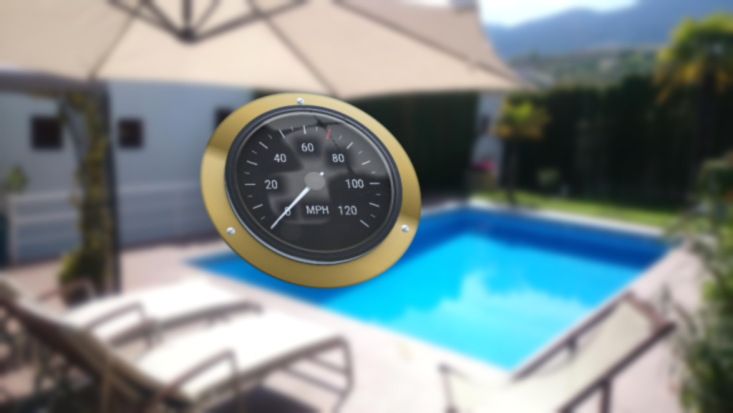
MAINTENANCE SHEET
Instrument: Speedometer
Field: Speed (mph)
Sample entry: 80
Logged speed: 0
